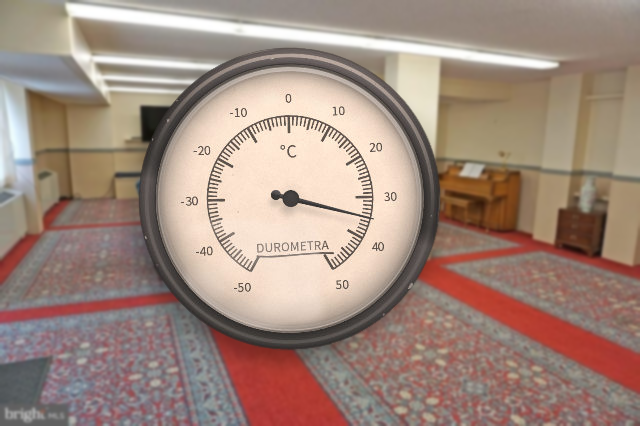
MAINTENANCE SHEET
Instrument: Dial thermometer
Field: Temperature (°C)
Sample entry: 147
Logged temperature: 35
